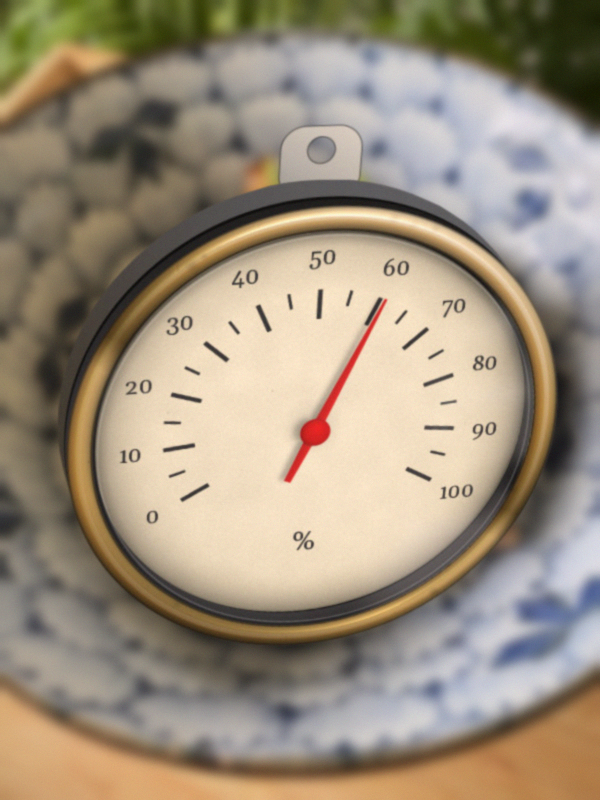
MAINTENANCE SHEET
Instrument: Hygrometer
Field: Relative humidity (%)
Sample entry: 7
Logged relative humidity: 60
